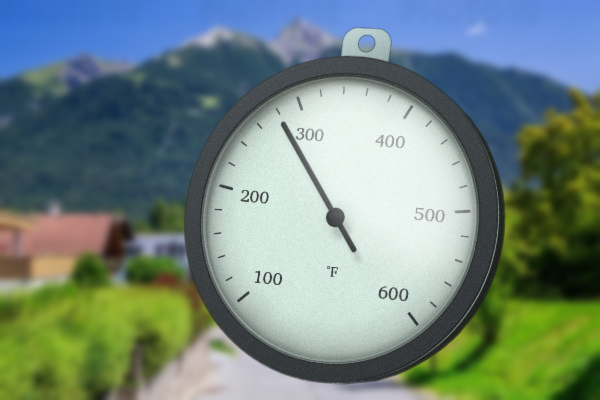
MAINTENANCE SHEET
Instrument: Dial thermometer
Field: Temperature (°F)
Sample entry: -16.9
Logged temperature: 280
